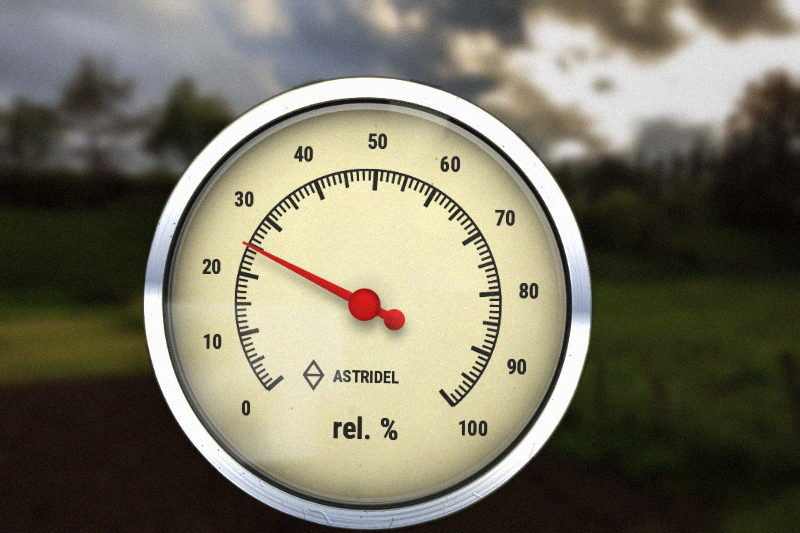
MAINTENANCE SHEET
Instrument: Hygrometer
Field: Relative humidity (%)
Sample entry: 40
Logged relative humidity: 25
